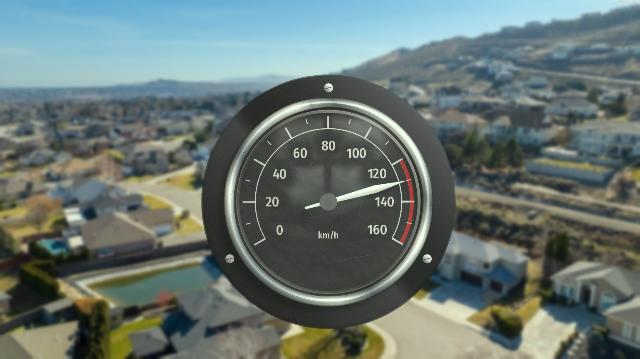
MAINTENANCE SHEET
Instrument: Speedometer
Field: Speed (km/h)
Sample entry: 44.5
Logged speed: 130
